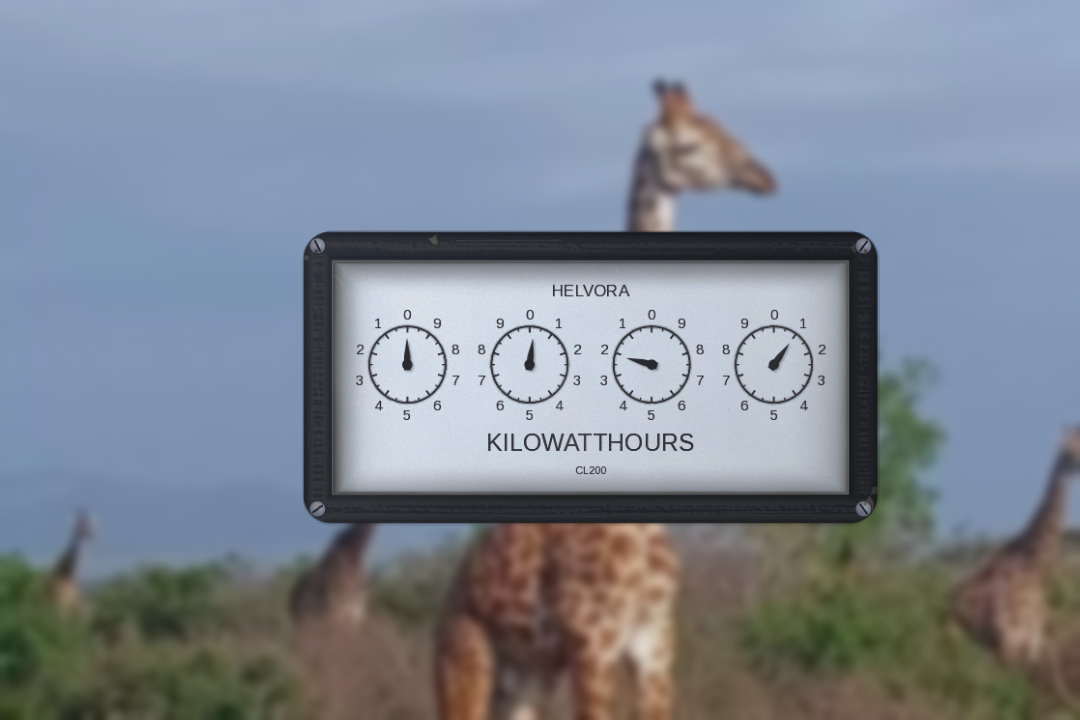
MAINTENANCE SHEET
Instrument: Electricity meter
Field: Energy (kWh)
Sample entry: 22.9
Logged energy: 21
